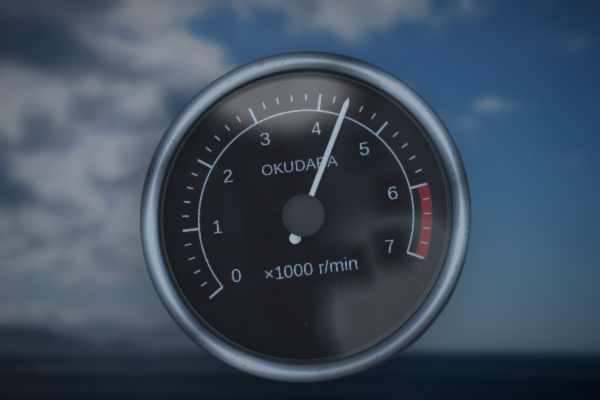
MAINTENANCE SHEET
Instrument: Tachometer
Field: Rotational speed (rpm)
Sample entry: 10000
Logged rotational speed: 4400
